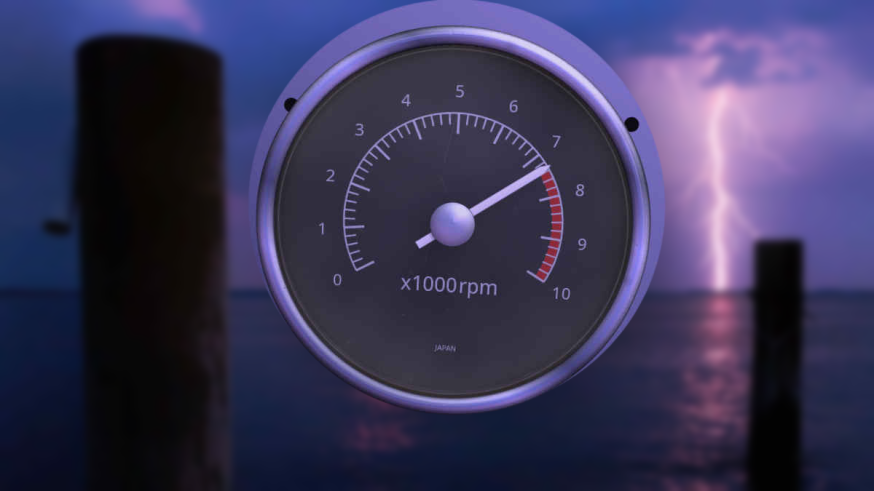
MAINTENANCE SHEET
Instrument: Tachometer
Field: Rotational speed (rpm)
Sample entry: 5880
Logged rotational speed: 7300
